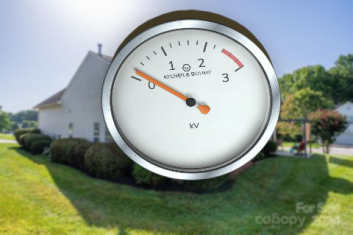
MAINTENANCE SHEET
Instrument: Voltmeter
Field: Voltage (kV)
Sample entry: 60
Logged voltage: 0.2
